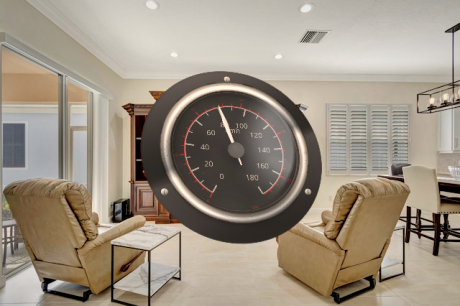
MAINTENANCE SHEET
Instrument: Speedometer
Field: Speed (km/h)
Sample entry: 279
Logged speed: 80
